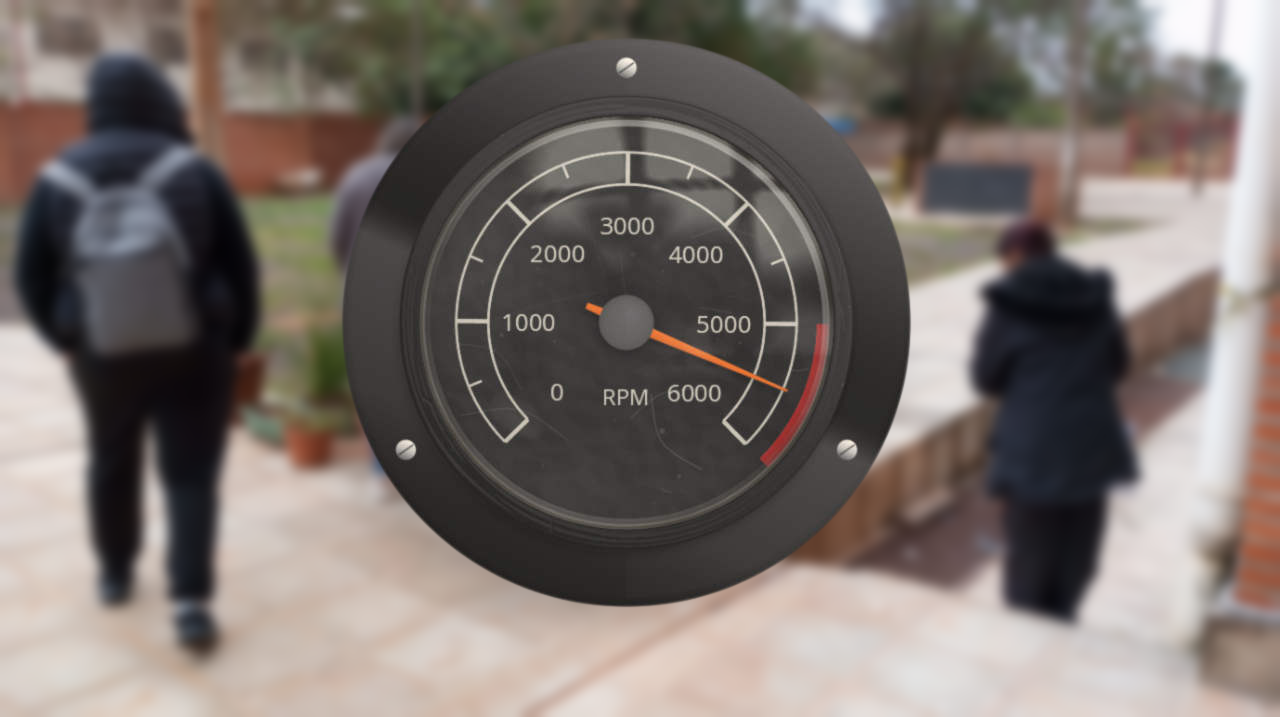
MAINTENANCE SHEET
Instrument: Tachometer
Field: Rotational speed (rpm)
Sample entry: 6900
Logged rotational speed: 5500
